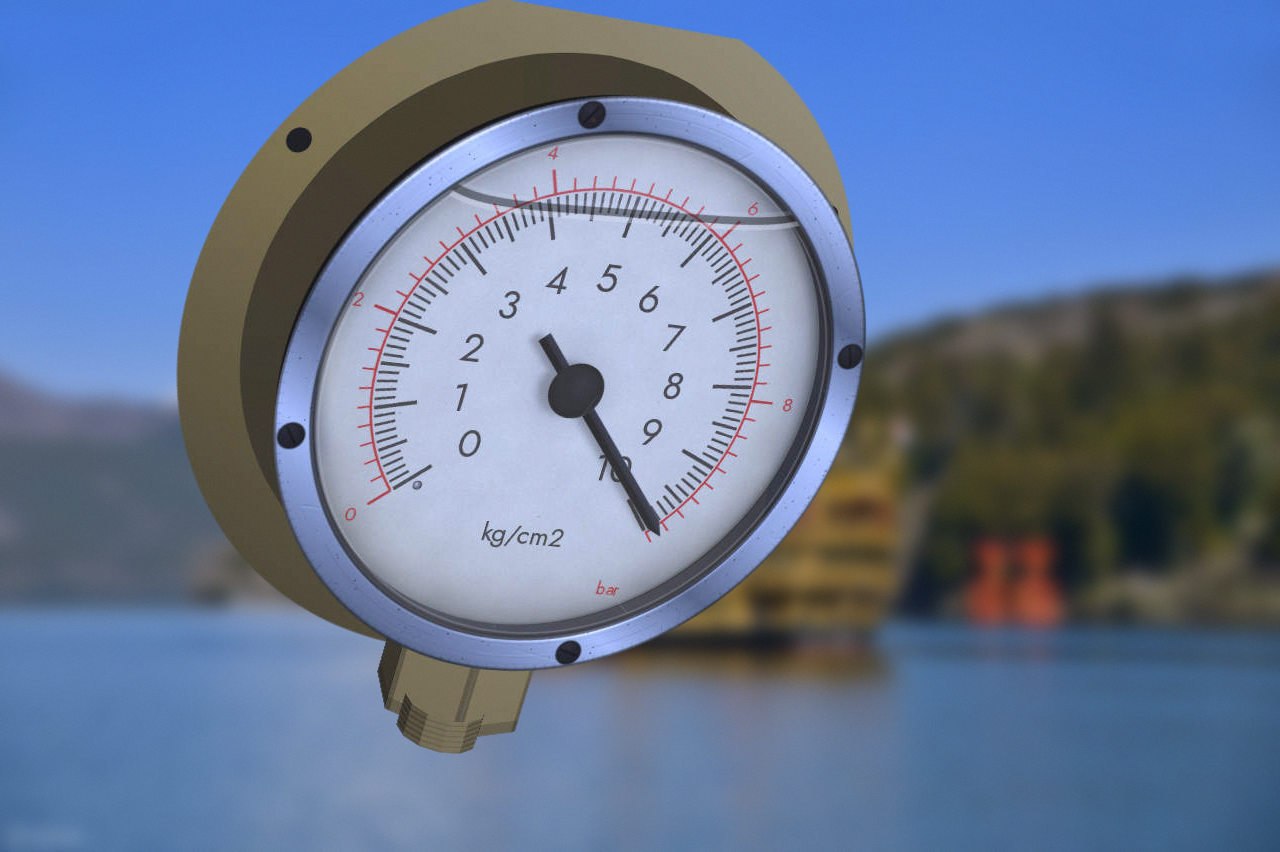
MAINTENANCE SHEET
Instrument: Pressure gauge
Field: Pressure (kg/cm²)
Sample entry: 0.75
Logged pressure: 9.9
